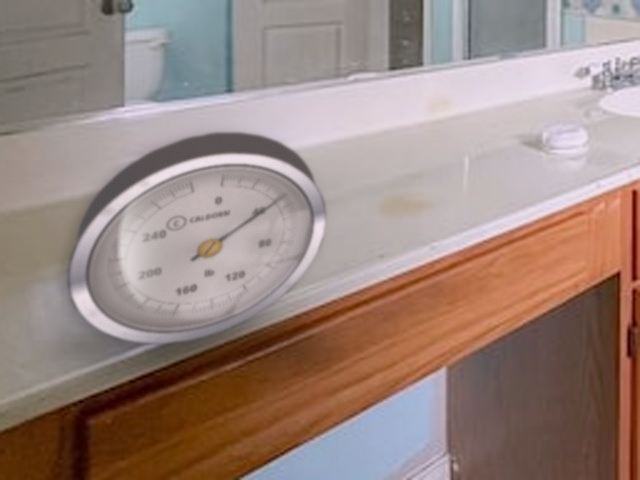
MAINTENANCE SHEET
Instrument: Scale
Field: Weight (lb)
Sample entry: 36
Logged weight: 40
